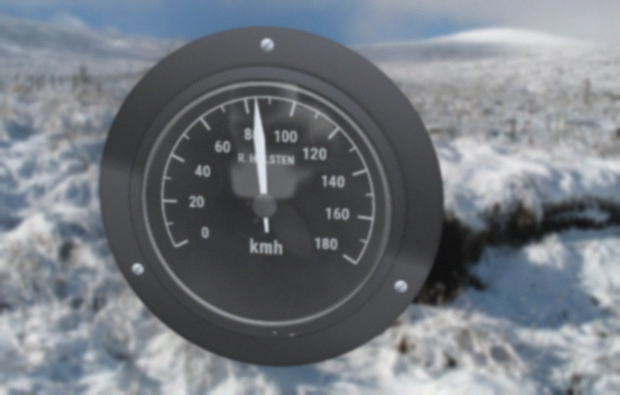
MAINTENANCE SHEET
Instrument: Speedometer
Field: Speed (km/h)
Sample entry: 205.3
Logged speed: 85
